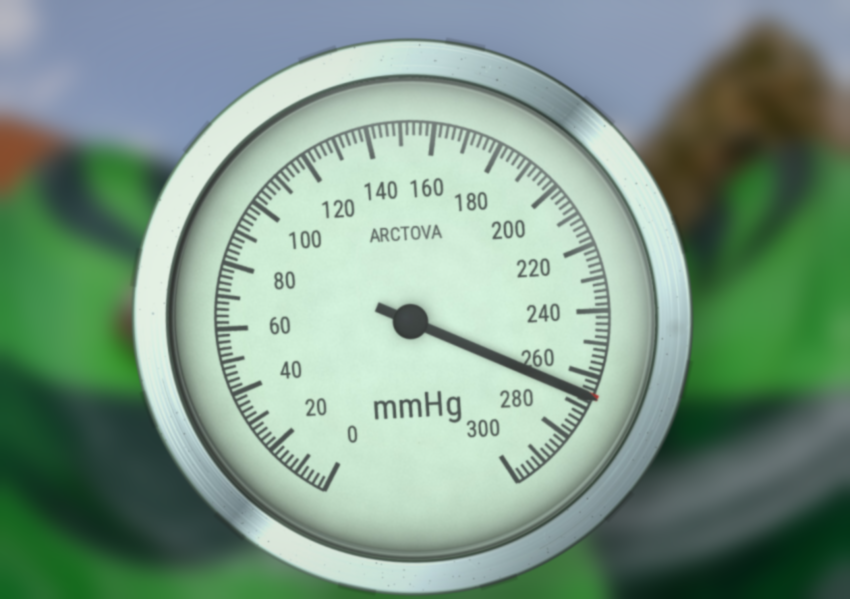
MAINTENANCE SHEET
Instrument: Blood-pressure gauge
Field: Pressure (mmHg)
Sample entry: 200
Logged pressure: 266
